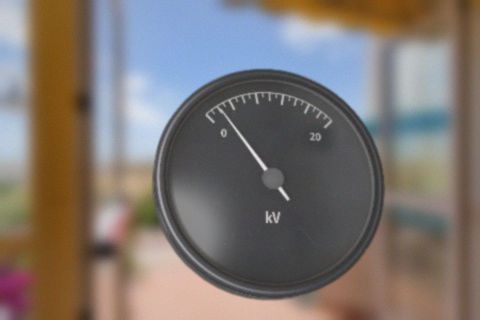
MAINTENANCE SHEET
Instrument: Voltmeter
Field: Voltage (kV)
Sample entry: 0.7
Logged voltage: 2
